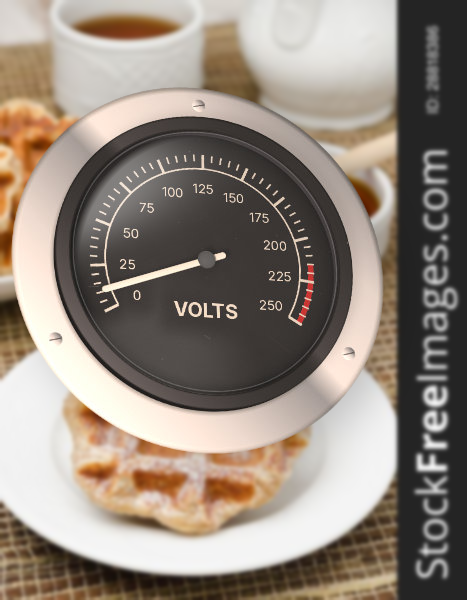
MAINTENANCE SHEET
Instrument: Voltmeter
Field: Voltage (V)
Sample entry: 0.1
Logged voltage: 10
